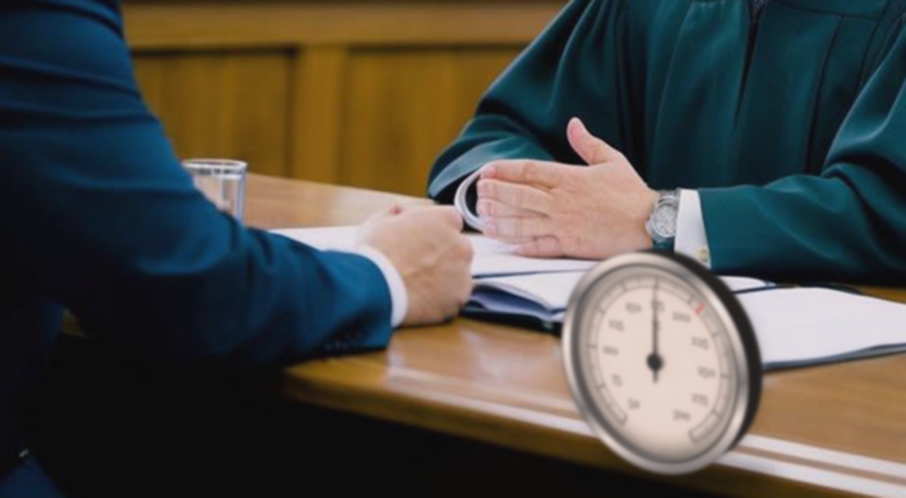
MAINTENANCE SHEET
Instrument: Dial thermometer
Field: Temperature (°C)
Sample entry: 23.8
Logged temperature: 175
